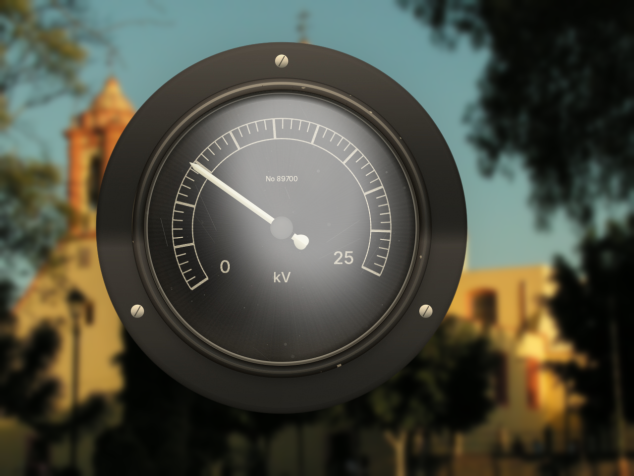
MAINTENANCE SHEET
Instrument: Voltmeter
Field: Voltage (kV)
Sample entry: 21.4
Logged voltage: 7.25
